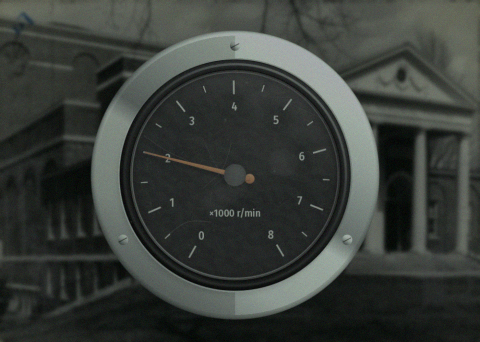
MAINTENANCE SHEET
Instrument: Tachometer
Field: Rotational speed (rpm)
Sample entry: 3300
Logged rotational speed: 2000
